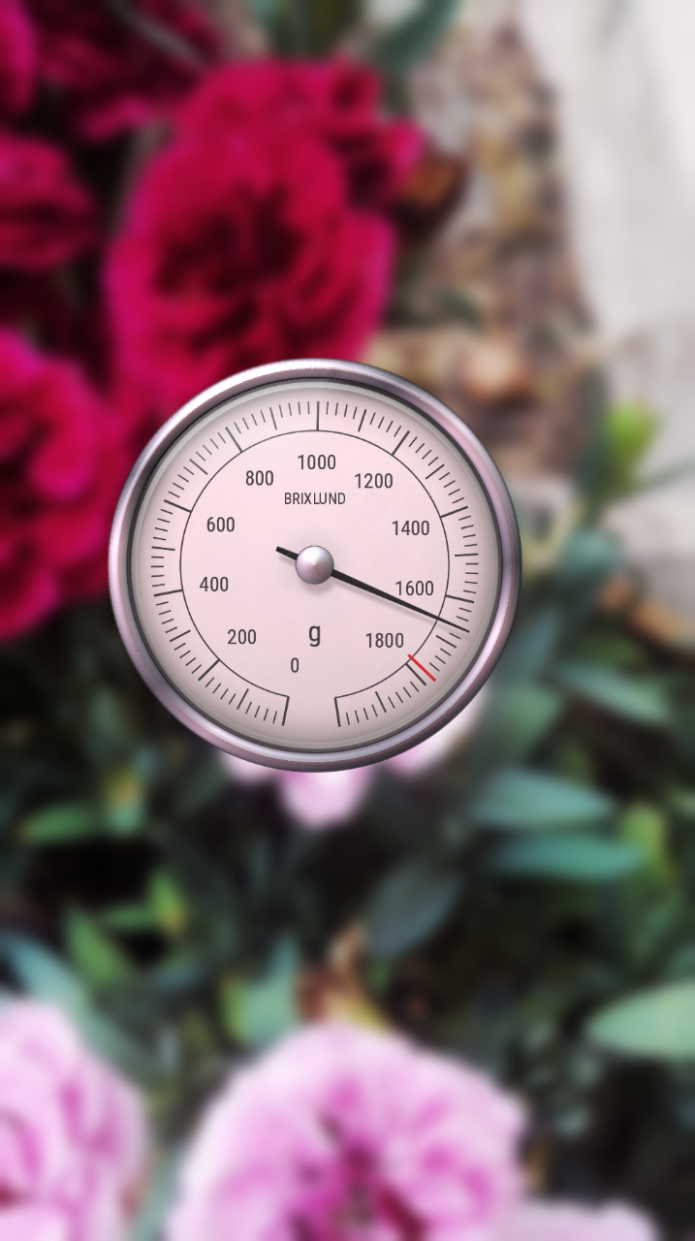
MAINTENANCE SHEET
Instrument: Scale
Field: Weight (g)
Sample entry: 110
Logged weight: 1660
